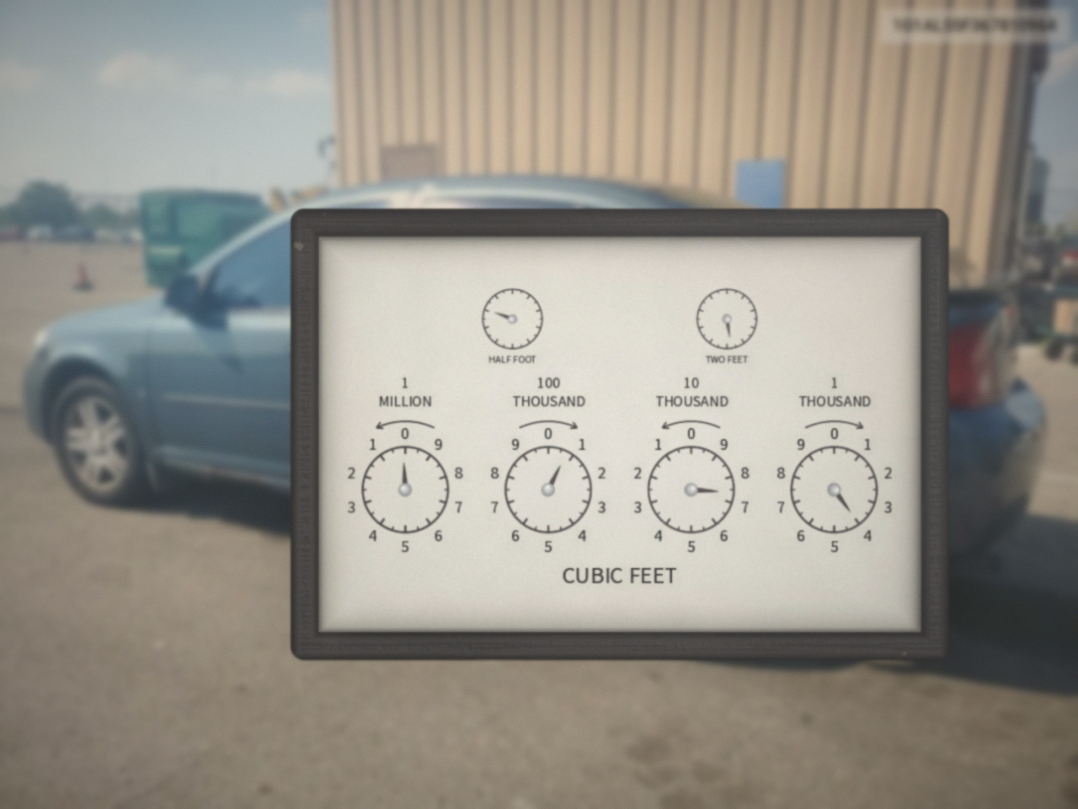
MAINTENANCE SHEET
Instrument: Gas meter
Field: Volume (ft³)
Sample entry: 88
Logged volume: 7400
